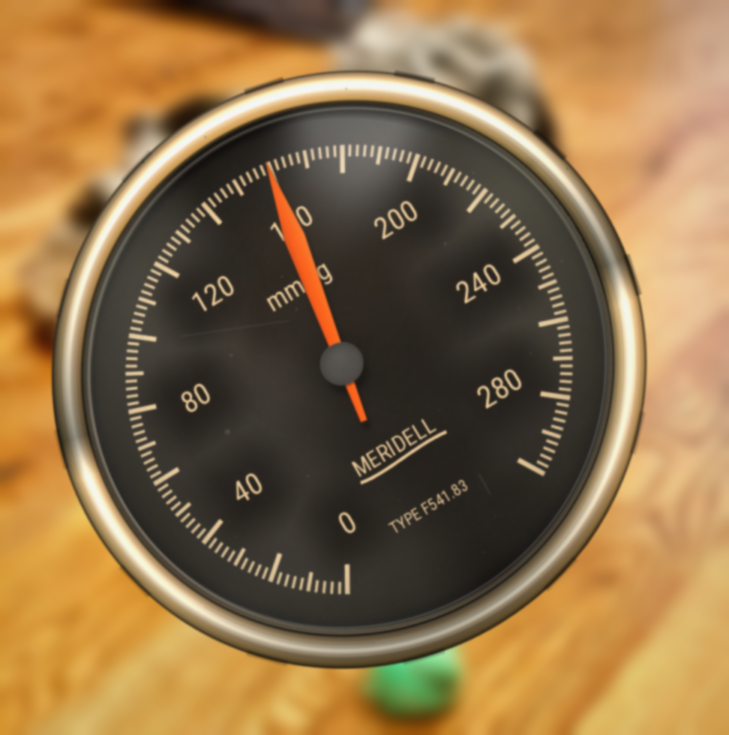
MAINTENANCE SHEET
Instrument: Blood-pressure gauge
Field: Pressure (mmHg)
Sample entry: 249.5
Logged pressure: 160
